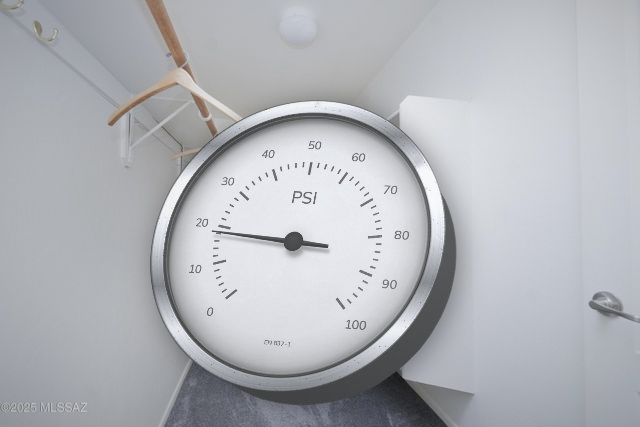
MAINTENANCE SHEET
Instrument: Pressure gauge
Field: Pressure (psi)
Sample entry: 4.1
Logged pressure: 18
